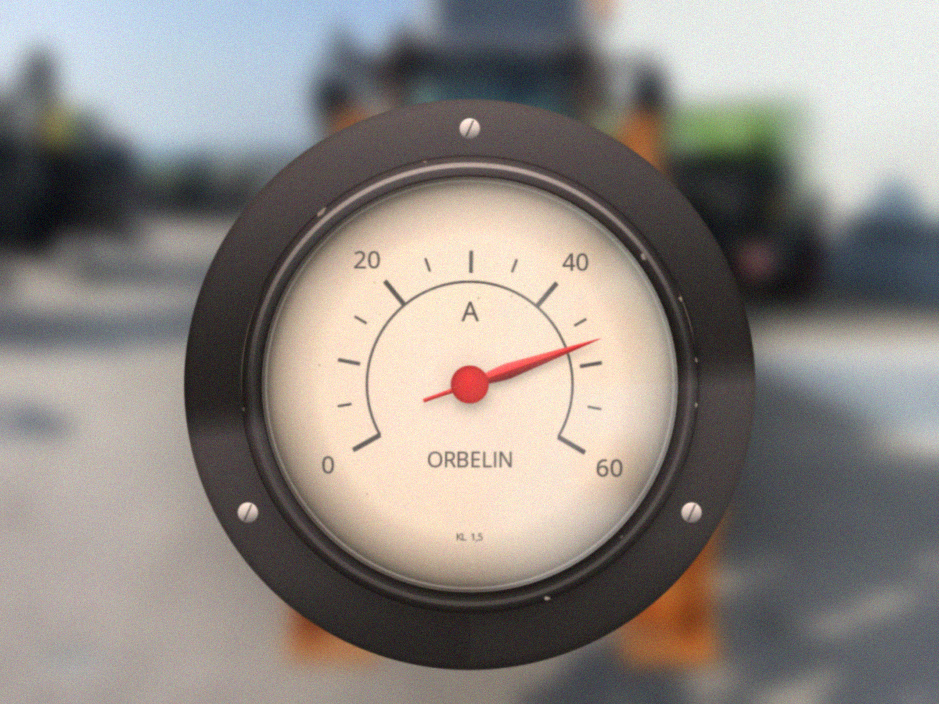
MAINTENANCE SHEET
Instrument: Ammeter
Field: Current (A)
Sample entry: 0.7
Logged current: 47.5
